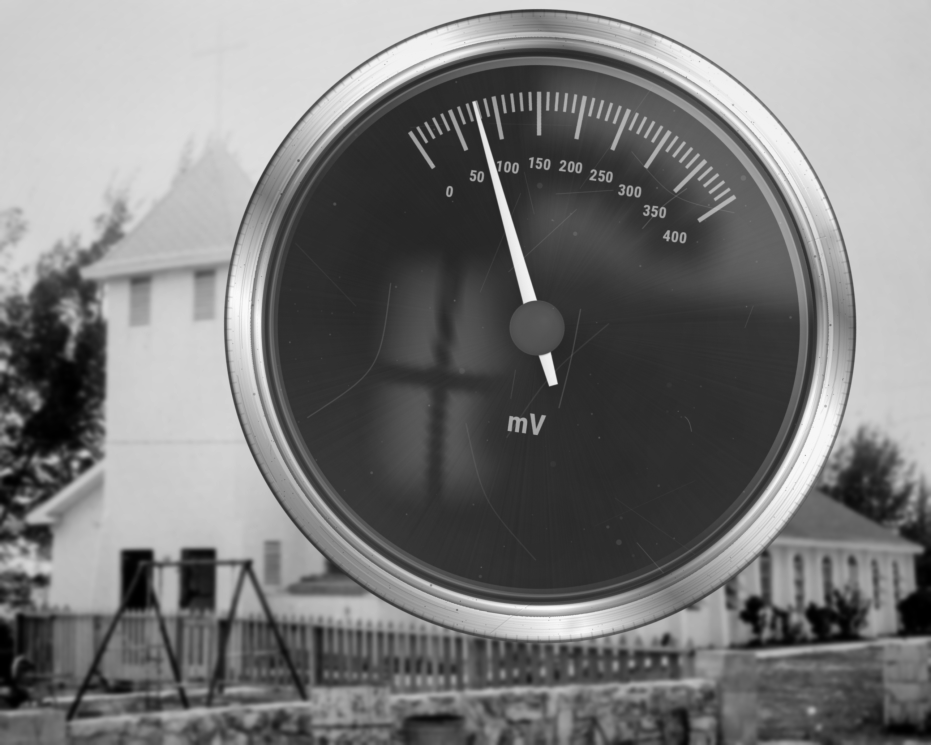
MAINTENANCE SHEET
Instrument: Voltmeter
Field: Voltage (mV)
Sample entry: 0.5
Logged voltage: 80
